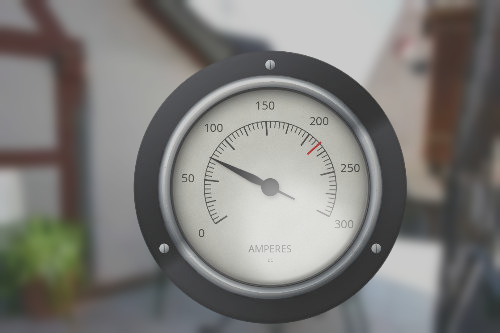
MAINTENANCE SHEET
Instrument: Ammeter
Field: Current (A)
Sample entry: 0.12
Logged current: 75
